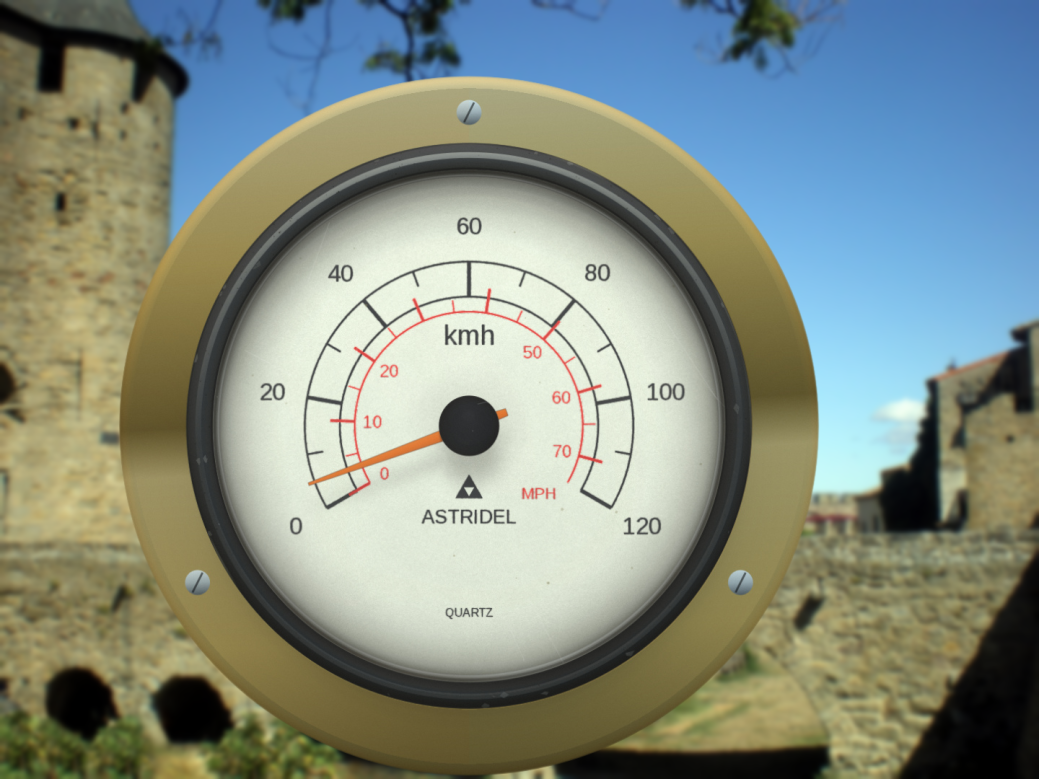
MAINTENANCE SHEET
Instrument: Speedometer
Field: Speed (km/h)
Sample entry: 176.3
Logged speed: 5
